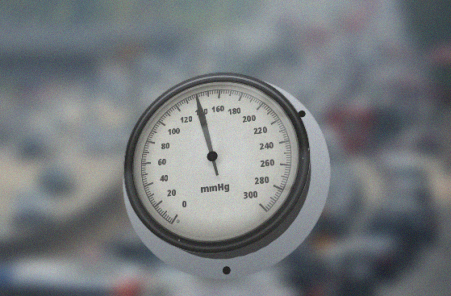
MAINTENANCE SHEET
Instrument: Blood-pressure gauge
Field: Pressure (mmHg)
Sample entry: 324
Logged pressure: 140
